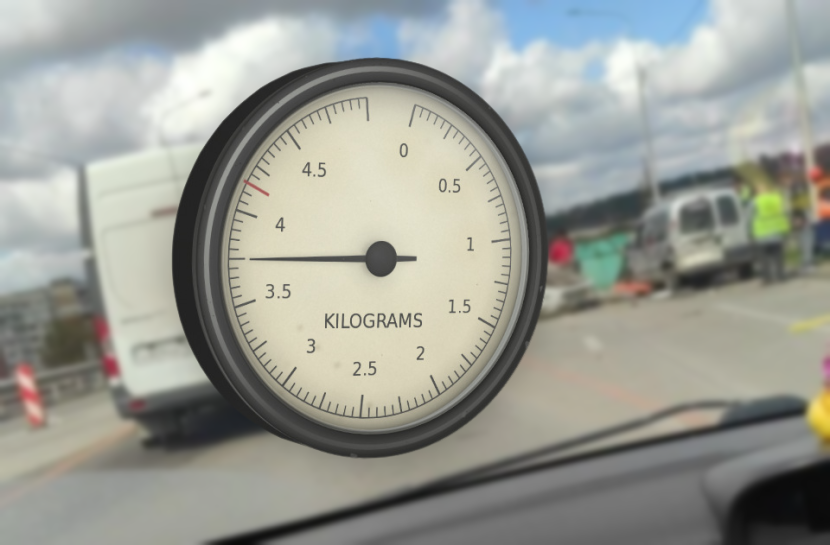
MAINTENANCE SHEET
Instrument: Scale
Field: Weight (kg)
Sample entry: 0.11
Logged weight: 3.75
